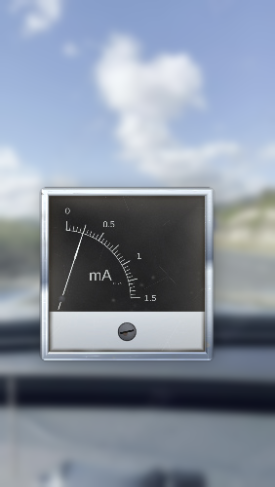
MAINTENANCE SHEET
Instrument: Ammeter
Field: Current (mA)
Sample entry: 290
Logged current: 0.25
